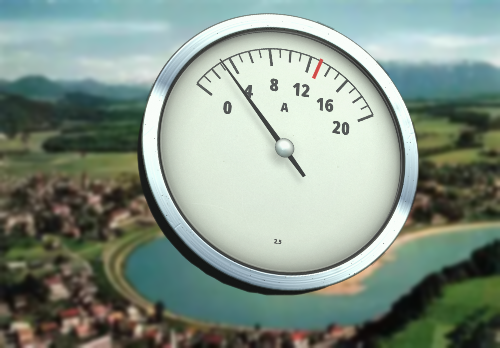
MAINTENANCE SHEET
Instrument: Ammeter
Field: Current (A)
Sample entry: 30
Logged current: 3
